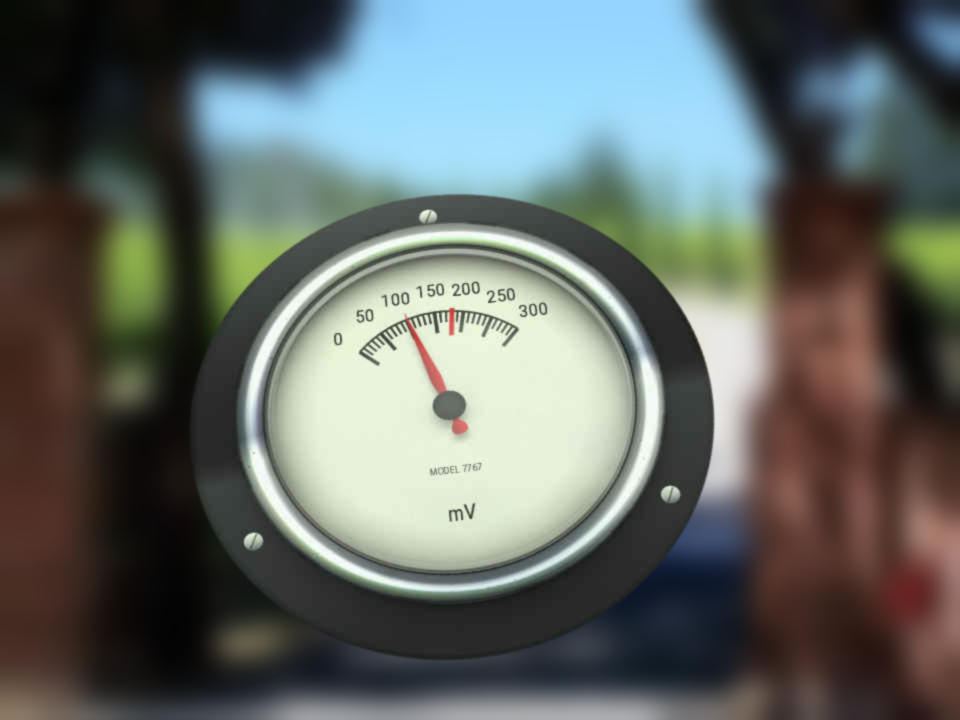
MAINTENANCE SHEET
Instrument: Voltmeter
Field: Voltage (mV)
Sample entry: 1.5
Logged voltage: 100
